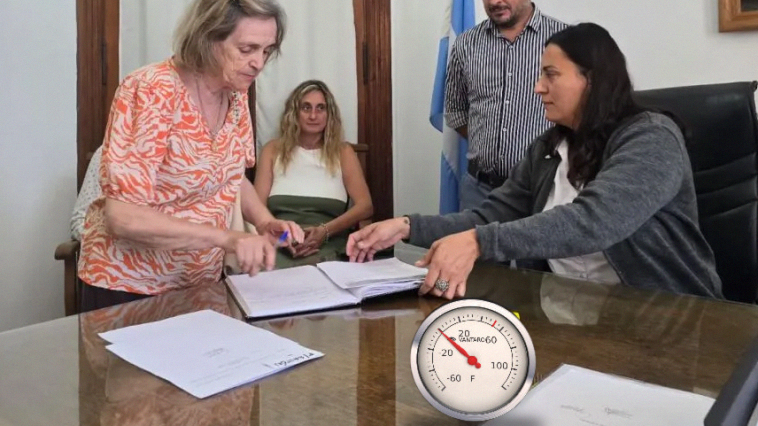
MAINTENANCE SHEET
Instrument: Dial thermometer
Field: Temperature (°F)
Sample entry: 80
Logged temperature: 0
